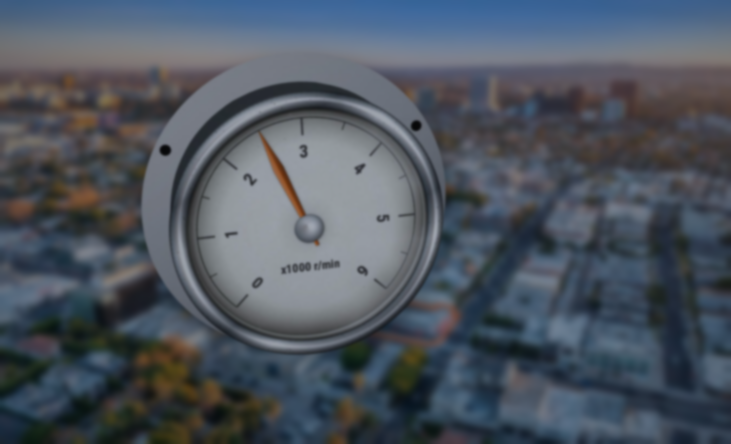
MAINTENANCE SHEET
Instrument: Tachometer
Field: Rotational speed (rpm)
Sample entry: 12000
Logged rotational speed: 2500
